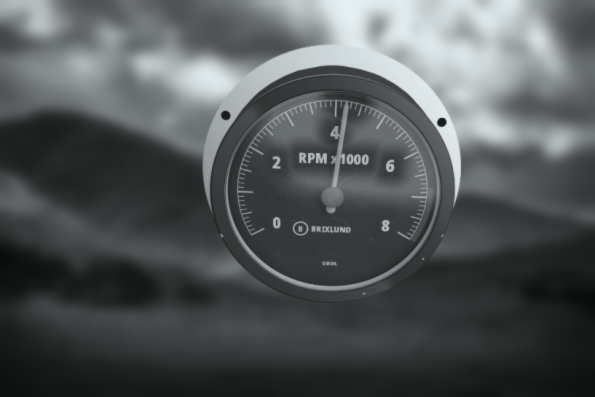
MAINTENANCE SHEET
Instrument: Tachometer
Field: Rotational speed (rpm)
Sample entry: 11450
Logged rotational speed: 4200
